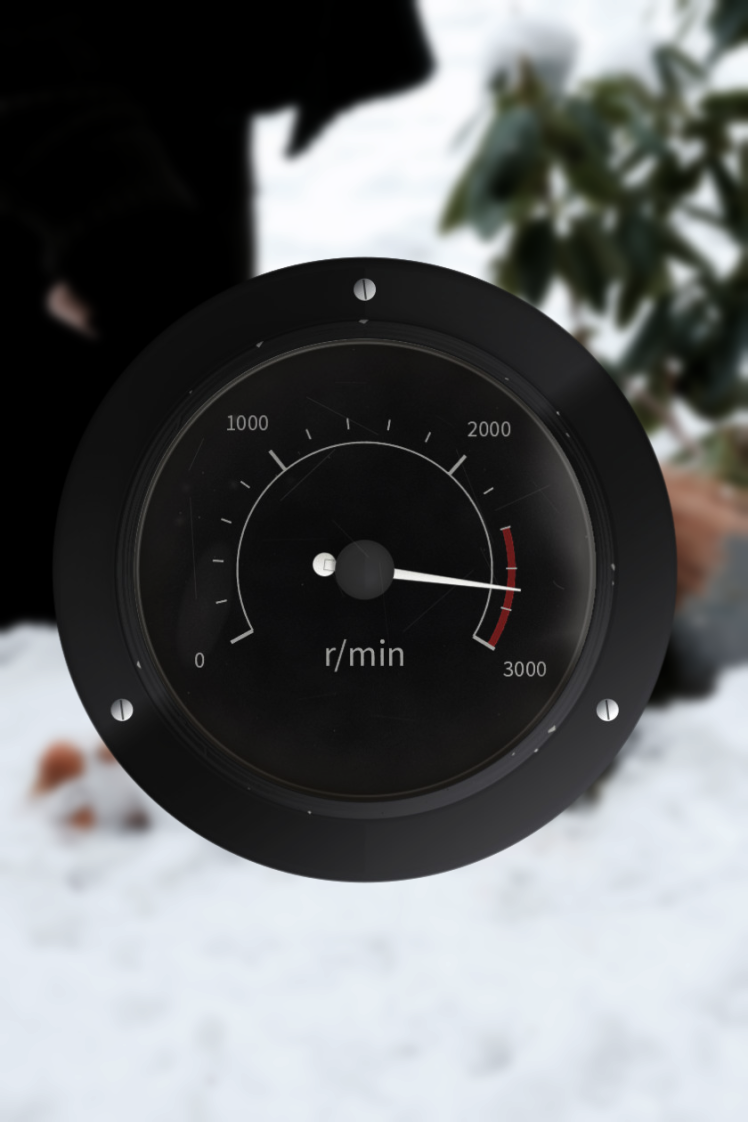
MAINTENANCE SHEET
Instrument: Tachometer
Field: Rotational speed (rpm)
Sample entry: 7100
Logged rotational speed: 2700
